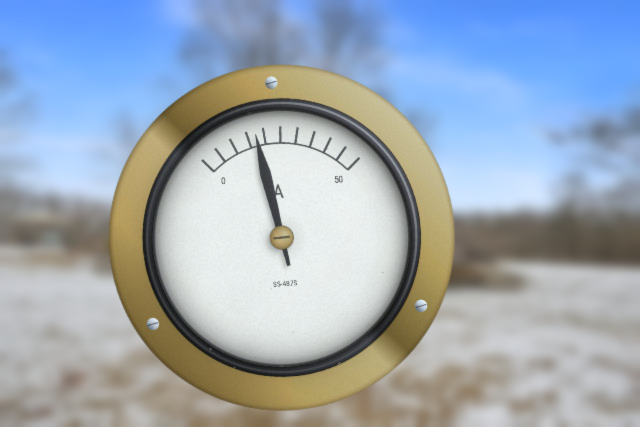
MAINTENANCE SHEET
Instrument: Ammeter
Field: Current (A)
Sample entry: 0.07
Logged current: 17.5
